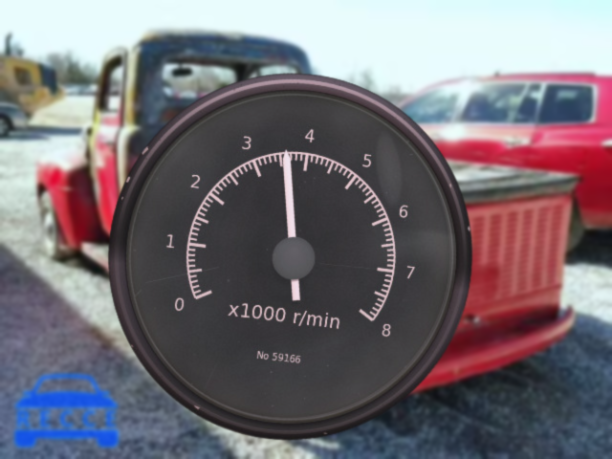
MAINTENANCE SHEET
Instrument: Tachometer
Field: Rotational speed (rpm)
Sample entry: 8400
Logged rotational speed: 3600
